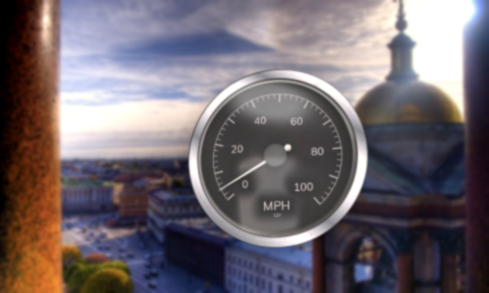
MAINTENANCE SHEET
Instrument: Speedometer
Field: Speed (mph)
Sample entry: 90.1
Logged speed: 4
